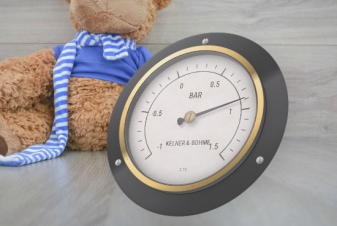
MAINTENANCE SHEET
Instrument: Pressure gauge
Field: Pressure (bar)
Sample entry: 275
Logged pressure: 0.9
